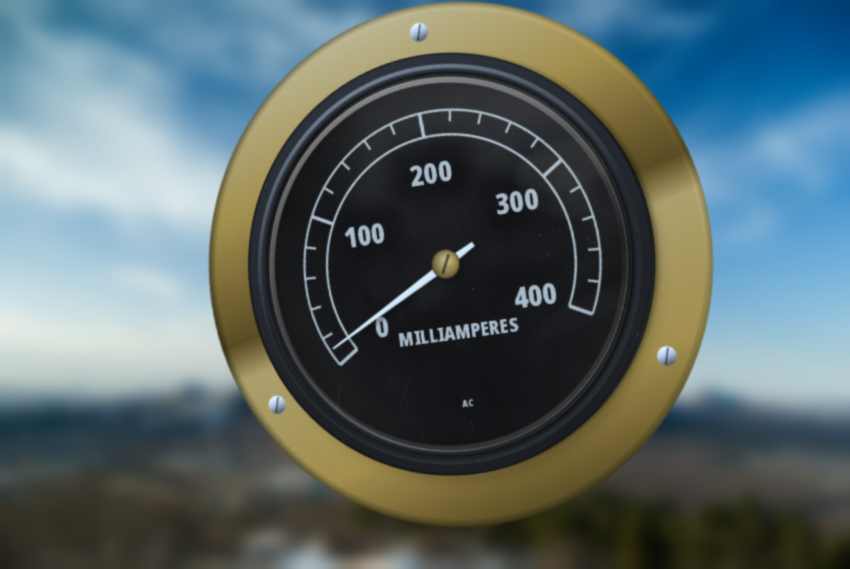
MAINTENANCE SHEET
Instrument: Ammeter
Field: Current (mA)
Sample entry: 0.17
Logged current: 10
